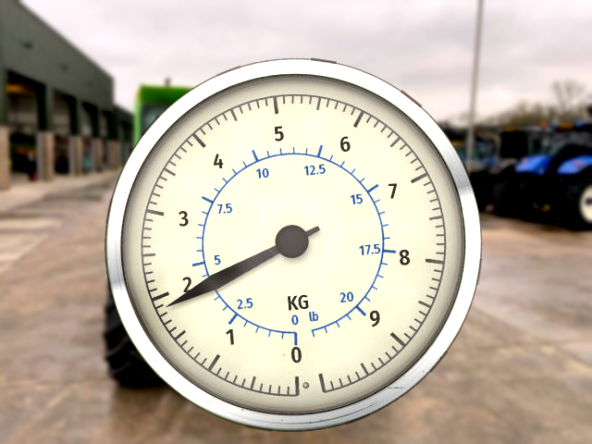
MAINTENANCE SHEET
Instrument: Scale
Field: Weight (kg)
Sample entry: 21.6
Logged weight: 1.85
